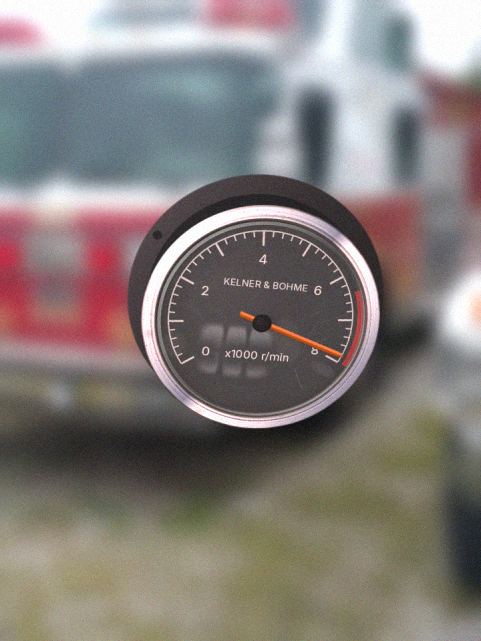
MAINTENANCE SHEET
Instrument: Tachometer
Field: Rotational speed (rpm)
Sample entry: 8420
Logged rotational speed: 7800
